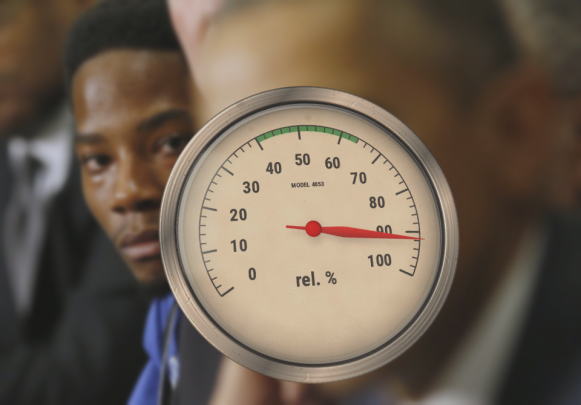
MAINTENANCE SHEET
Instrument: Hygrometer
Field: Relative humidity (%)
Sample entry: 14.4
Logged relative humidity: 92
